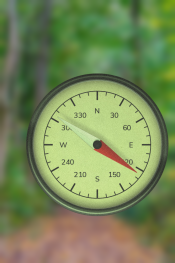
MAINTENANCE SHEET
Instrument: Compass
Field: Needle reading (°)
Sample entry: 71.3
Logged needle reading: 125
